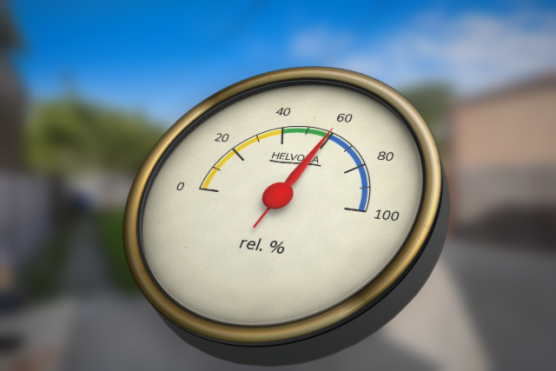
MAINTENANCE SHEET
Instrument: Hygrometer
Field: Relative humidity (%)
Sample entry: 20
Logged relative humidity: 60
